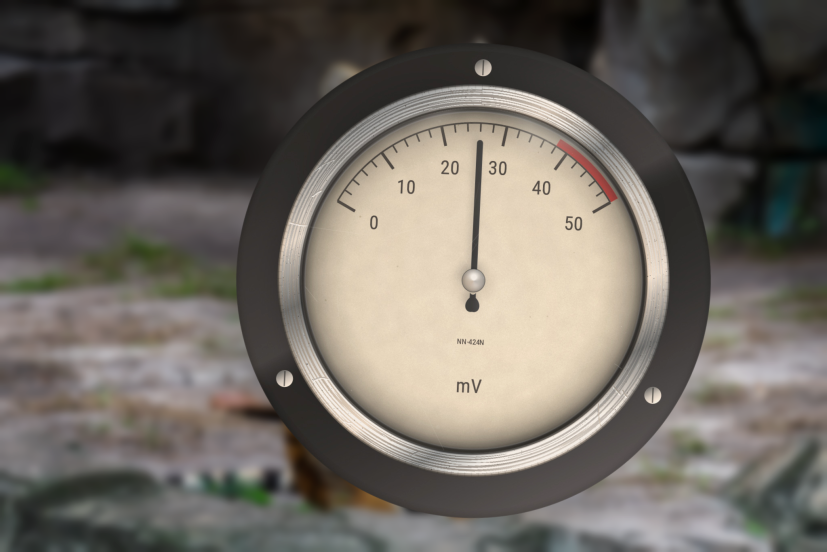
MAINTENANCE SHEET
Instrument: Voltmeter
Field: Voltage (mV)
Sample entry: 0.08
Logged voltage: 26
